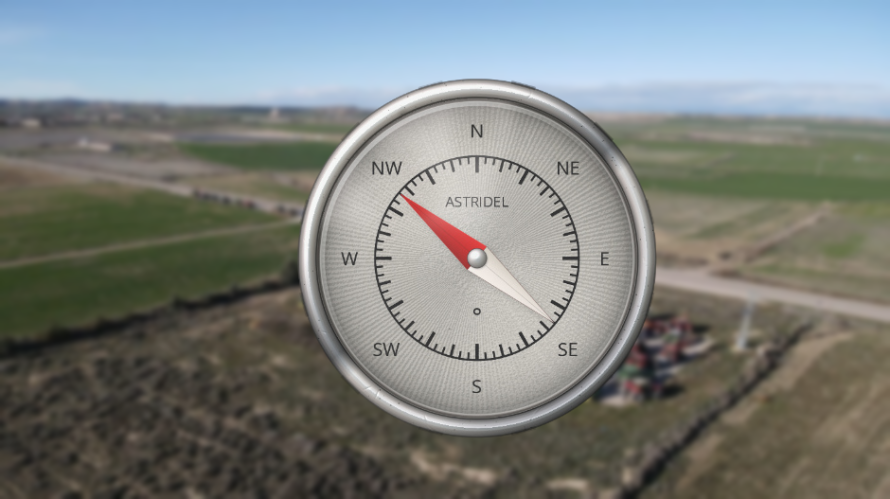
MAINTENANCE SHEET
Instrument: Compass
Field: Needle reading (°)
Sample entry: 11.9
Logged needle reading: 310
